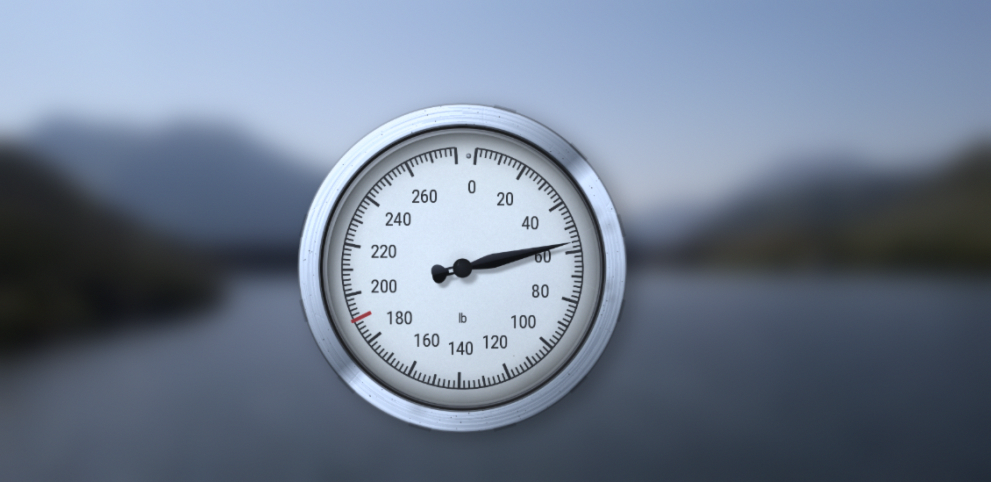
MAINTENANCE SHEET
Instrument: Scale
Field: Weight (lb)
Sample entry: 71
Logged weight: 56
